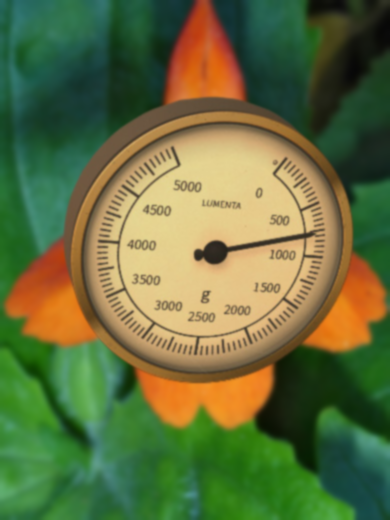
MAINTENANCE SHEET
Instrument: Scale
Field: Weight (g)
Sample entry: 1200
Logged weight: 750
